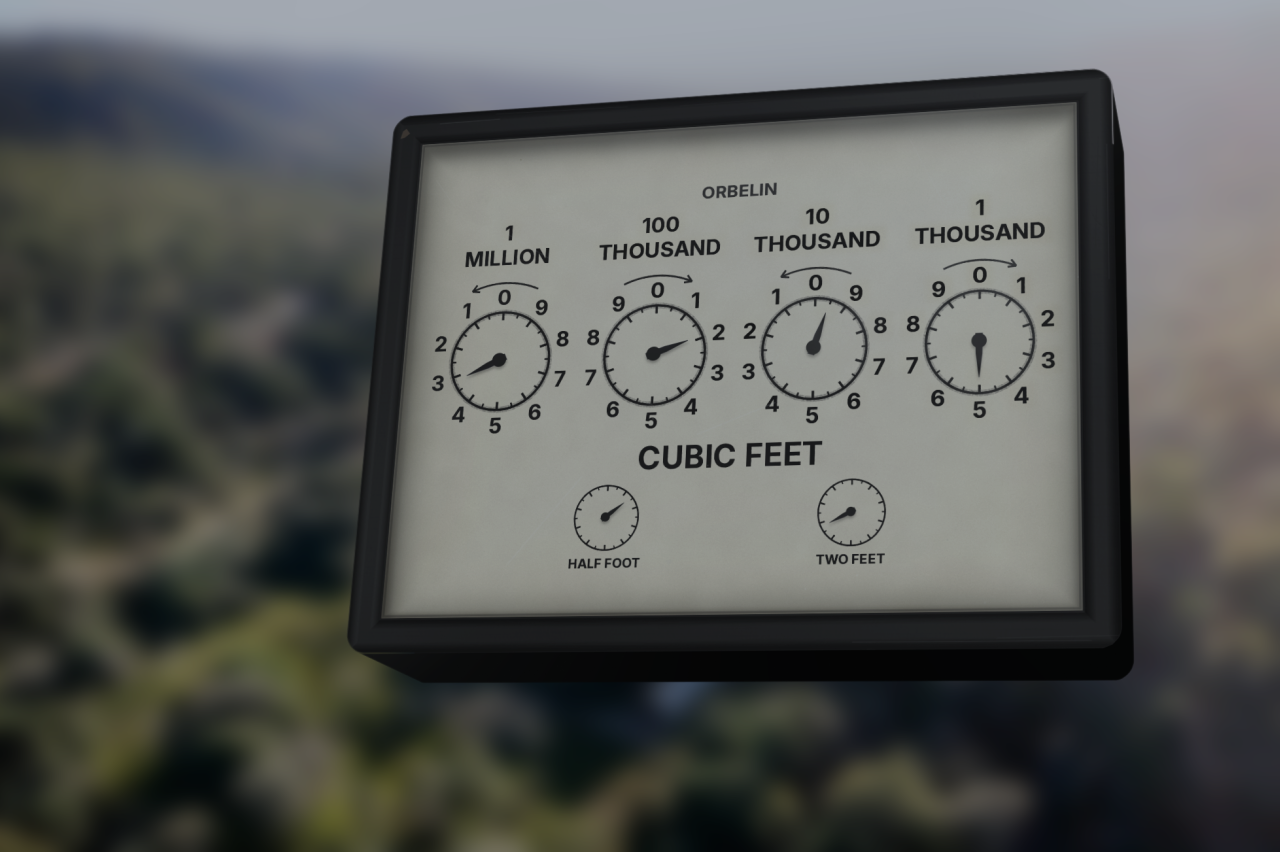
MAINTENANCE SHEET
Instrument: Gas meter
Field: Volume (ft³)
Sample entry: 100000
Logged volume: 319500
